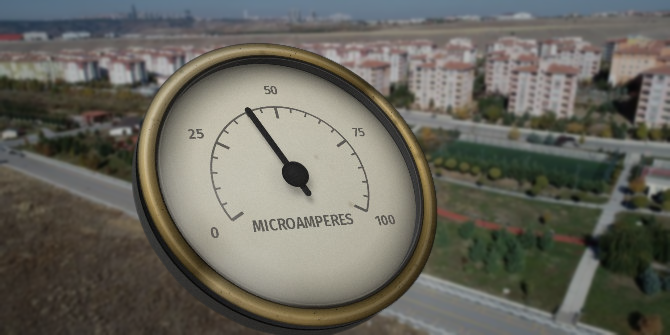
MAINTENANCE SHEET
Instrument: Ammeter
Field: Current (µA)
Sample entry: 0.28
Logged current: 40
